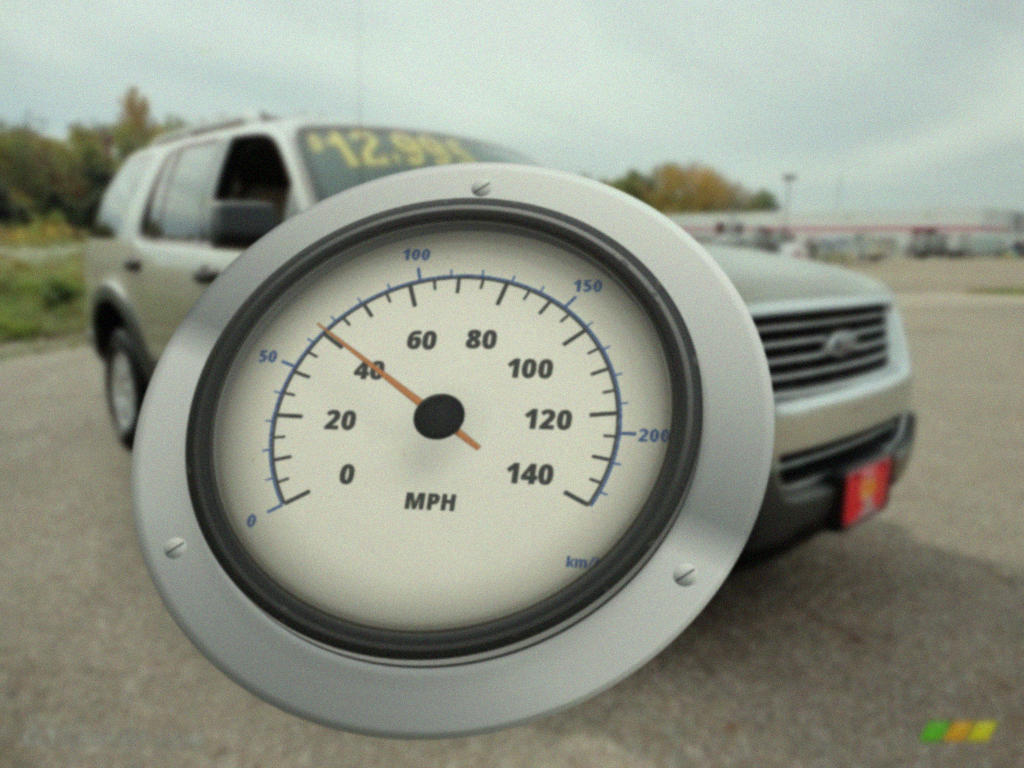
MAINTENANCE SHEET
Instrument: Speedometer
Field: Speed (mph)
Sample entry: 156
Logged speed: 40
